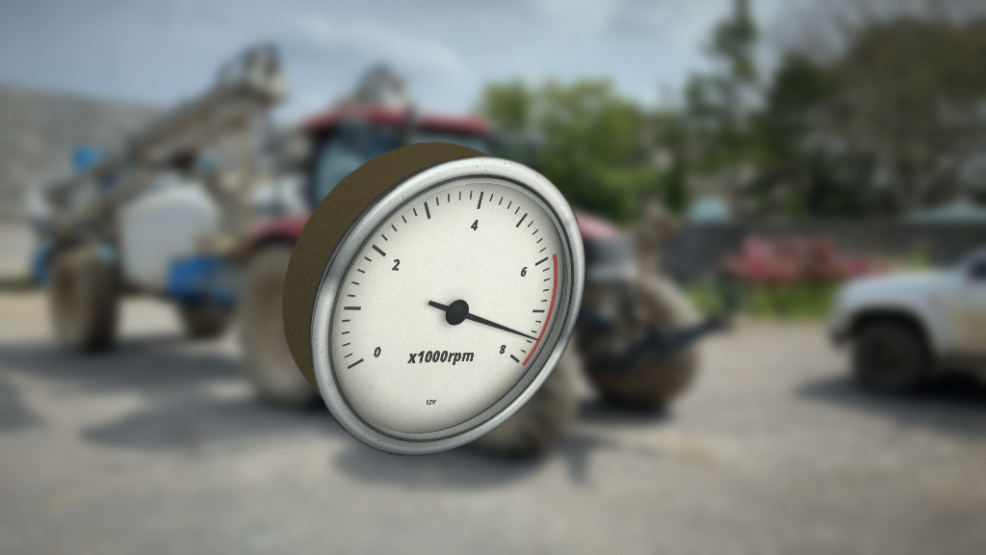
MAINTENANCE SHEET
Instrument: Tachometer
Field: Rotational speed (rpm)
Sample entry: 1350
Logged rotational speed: 7500
